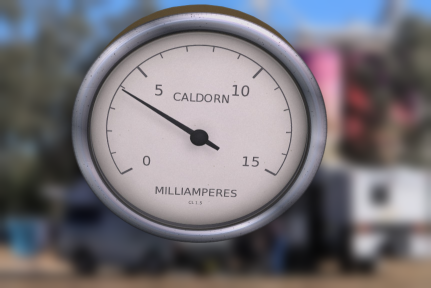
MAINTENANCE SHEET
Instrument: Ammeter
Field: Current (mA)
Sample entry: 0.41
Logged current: 4
